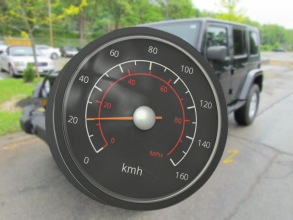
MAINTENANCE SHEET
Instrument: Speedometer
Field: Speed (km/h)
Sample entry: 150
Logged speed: 20
